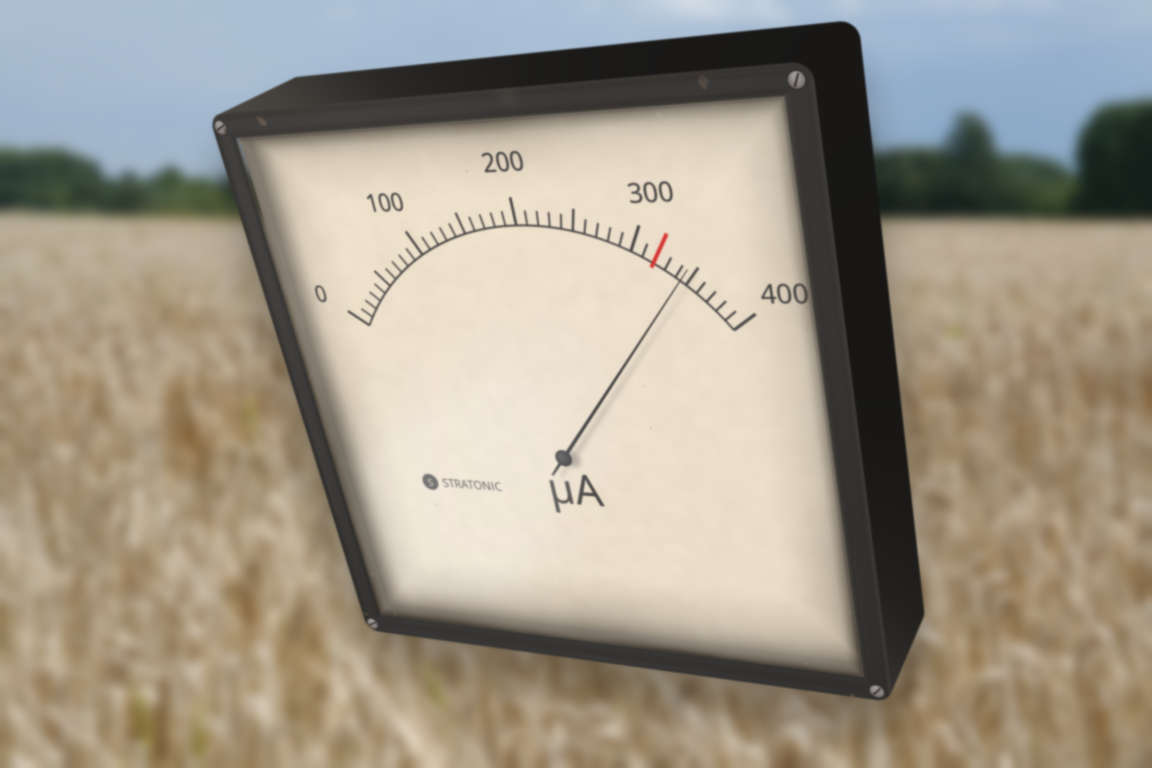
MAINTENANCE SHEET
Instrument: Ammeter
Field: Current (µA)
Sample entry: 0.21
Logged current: 345
